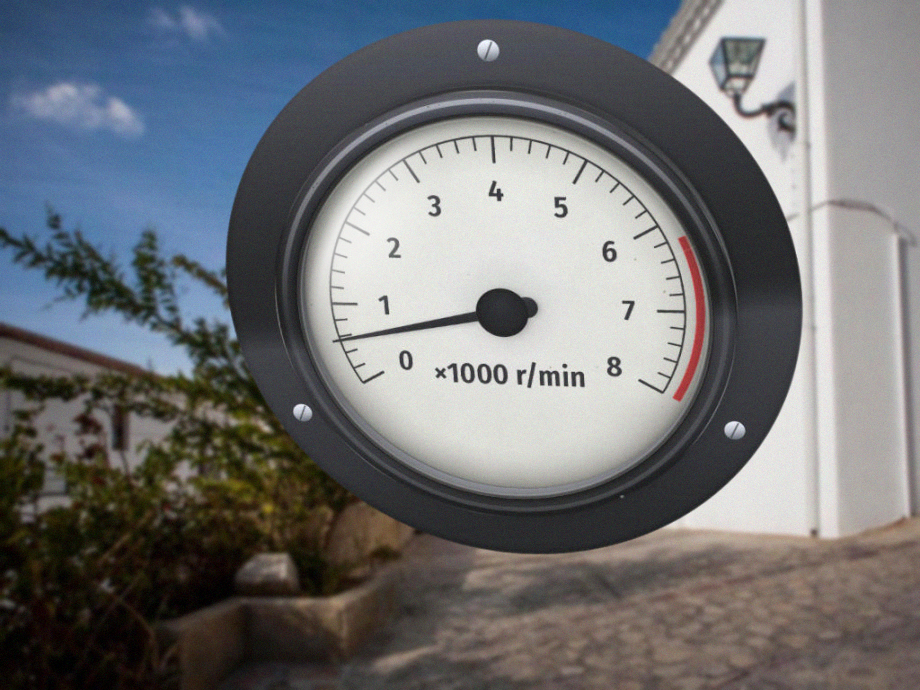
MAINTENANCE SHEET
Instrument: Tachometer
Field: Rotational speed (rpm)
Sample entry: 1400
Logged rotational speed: 600
